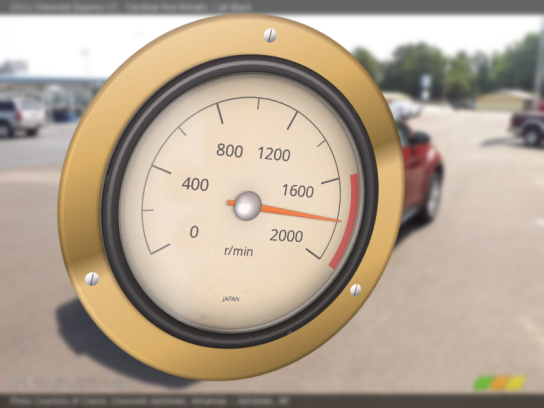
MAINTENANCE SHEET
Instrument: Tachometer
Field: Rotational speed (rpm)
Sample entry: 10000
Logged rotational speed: 1800
